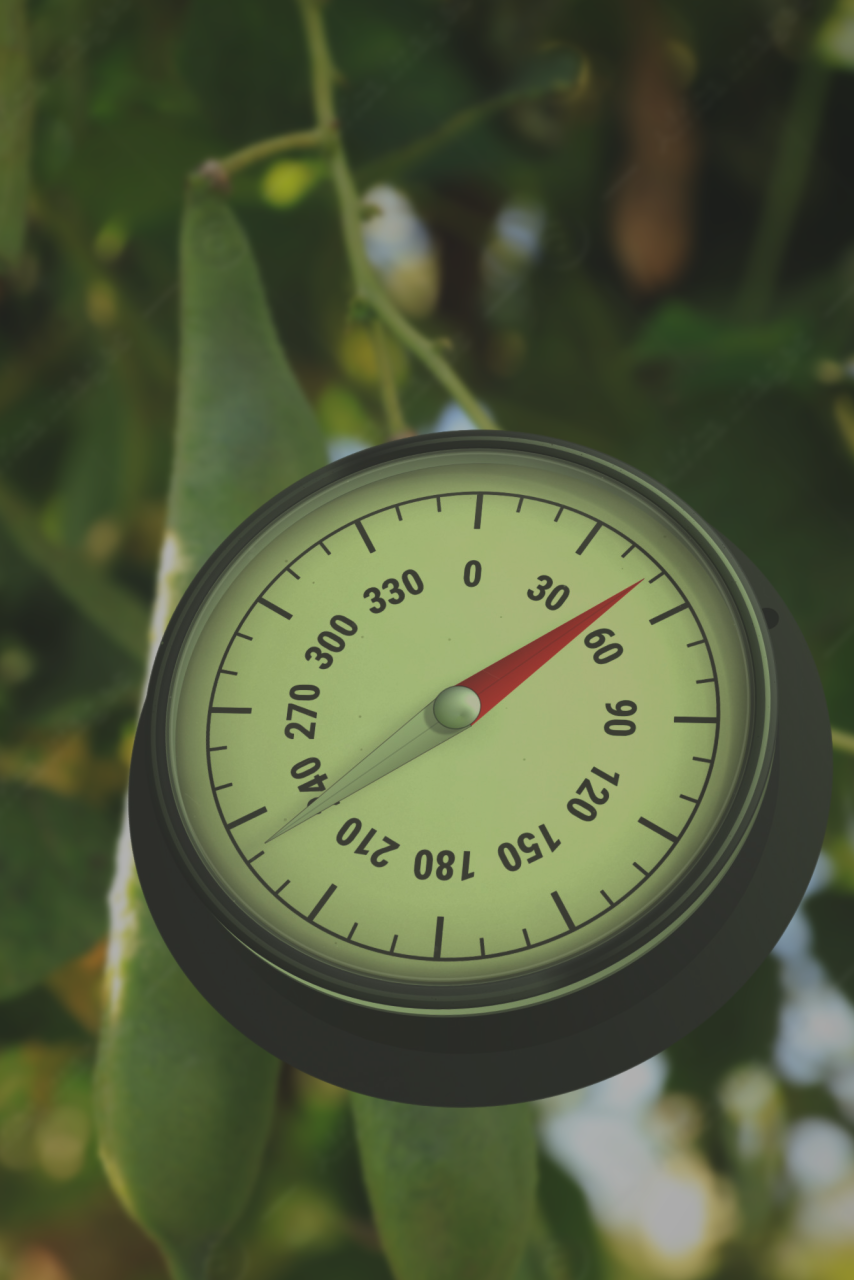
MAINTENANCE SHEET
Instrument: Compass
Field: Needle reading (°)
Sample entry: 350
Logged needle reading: 50
